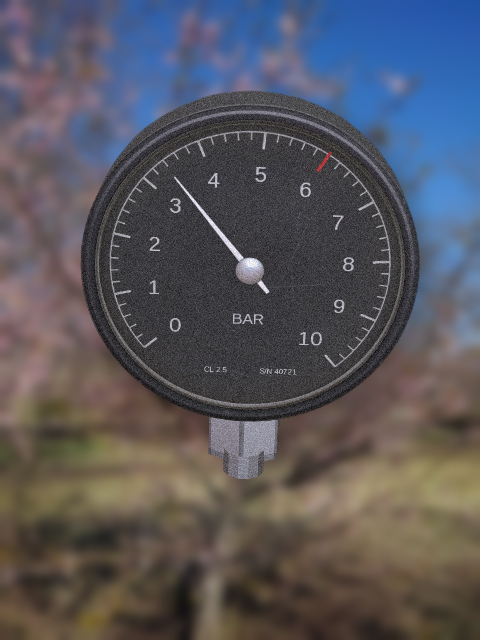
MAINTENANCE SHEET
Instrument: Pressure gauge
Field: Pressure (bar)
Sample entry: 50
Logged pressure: 3.4
